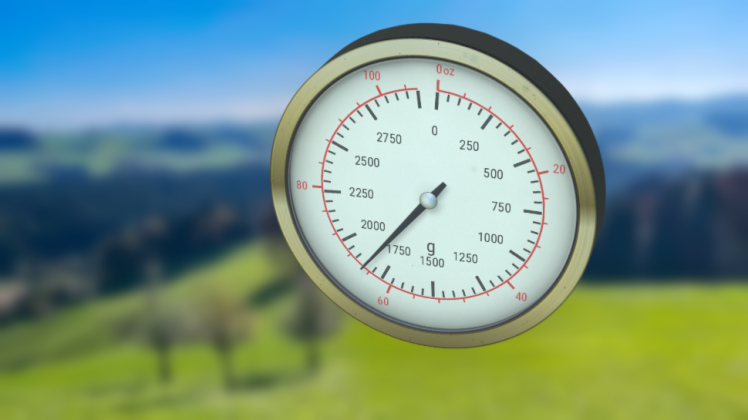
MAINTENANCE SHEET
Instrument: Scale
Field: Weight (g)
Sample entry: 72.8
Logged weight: 1850
